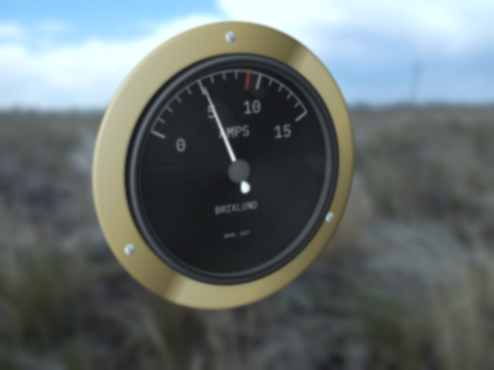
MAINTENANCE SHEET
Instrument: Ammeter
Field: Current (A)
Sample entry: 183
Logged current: 5
